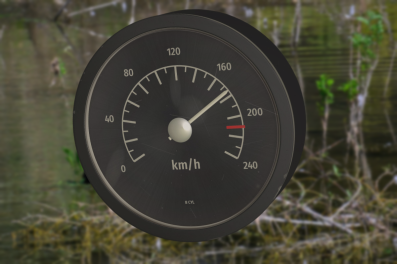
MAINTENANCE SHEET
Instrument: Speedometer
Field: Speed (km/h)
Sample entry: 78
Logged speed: 175
